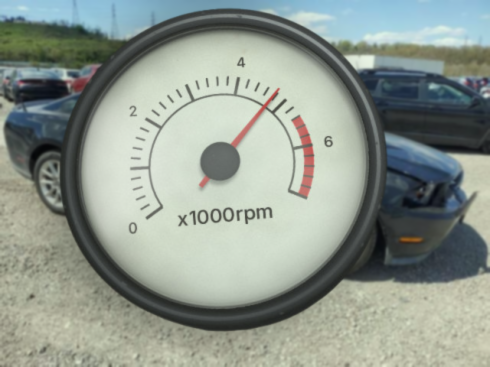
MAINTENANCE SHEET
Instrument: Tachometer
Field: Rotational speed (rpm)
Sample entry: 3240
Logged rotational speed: 4800
